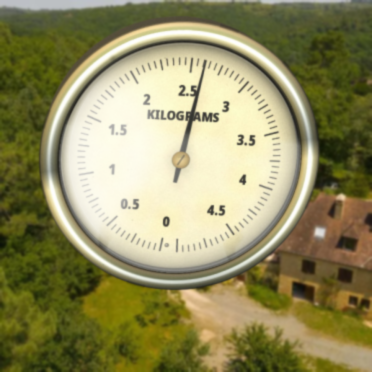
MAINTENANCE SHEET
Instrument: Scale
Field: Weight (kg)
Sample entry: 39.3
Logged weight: 2.6
